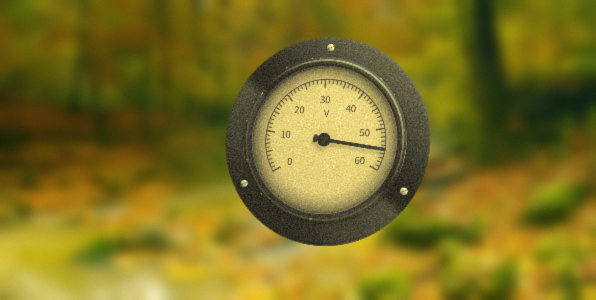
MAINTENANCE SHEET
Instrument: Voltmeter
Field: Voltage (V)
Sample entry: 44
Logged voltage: 55
